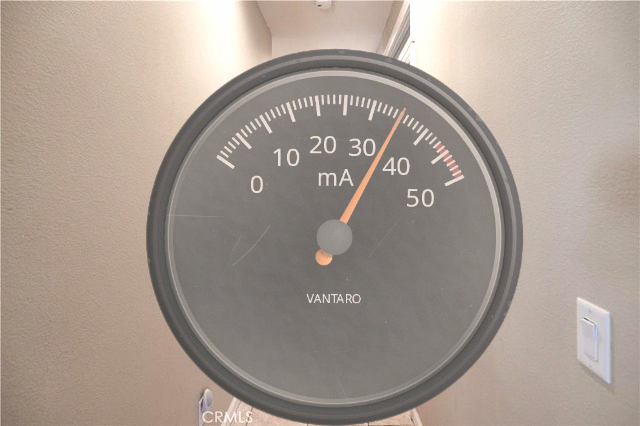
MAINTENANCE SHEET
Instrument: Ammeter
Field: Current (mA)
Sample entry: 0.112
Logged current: 35
